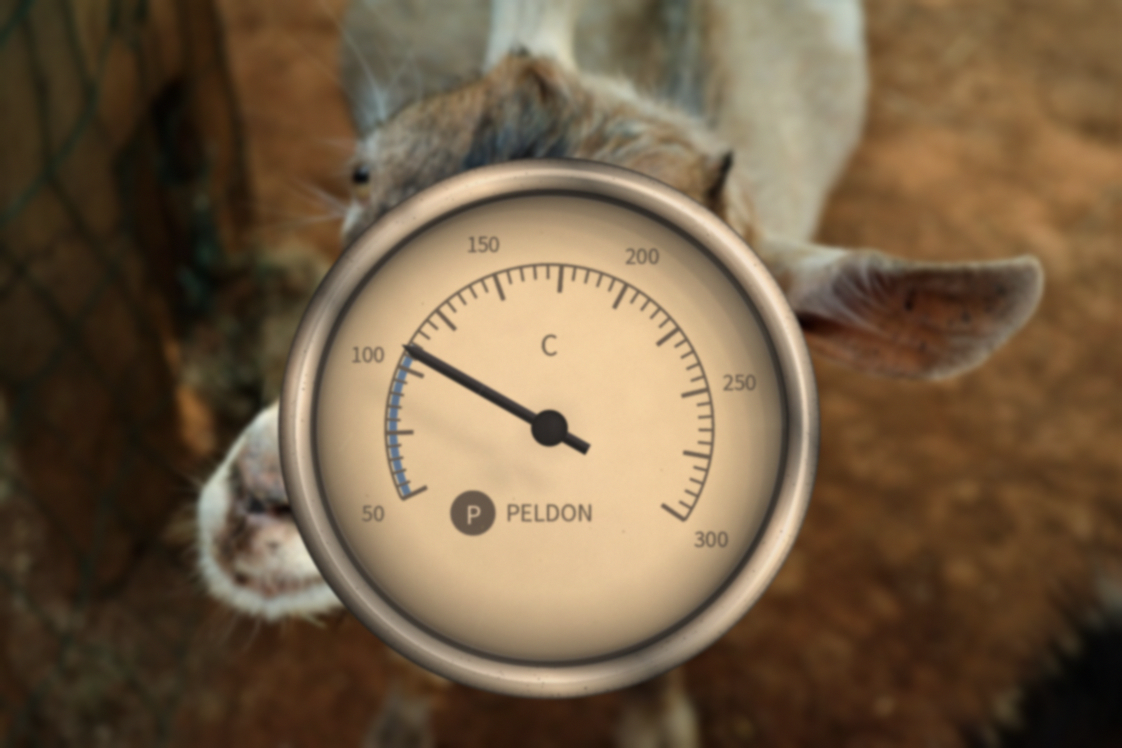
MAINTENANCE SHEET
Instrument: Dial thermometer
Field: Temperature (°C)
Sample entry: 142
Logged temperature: 107.5
